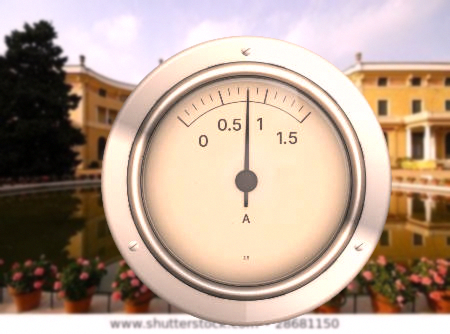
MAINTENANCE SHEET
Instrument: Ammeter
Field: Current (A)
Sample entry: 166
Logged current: 0.8
